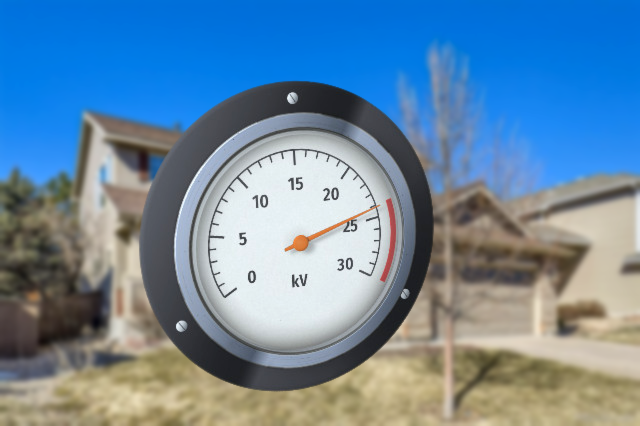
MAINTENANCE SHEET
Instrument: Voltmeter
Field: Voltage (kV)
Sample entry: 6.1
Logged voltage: 24
